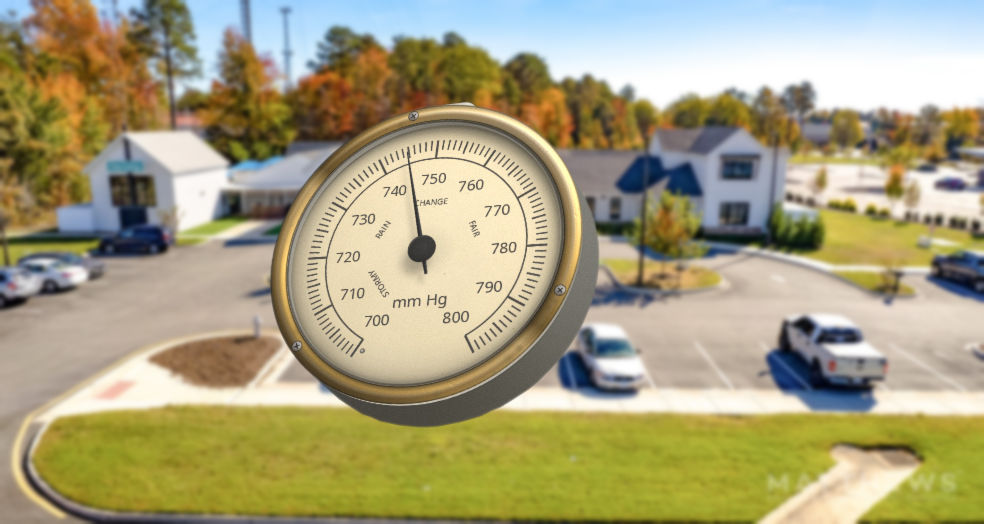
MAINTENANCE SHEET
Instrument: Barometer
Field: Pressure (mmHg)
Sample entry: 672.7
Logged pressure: 745
